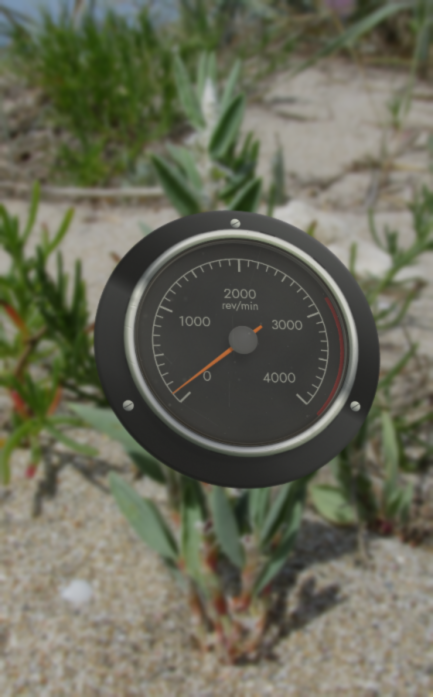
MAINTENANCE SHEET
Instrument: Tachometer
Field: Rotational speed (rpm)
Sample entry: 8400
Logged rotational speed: 100
